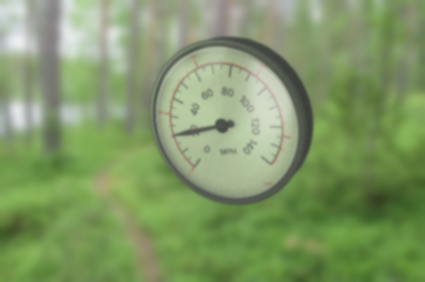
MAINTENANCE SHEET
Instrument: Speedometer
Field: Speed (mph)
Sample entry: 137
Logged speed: 20
